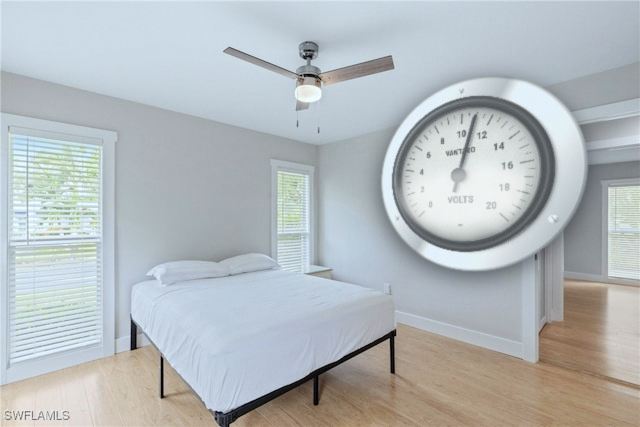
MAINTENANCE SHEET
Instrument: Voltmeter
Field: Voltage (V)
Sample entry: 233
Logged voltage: 11
